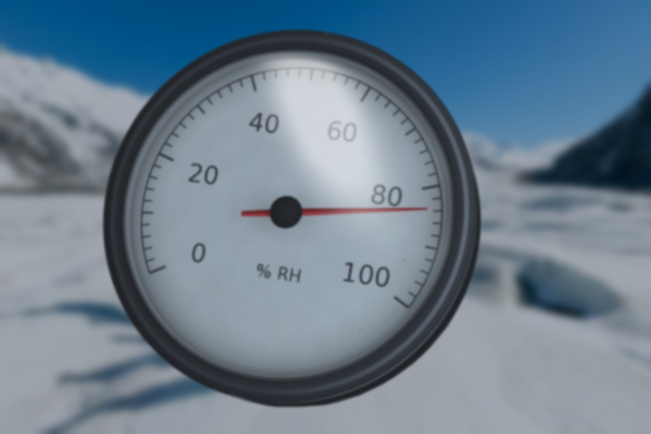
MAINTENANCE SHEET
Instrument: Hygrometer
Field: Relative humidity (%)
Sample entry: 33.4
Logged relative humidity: 84
